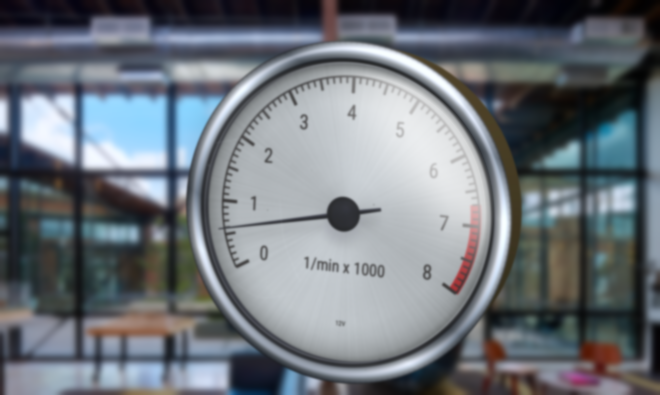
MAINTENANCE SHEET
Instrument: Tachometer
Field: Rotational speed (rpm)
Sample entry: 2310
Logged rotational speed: 600
